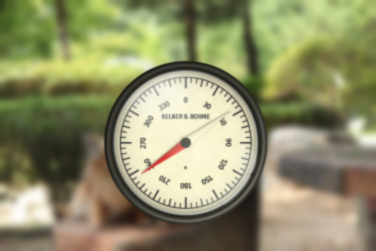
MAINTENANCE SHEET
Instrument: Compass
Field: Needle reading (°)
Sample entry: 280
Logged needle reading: 235
